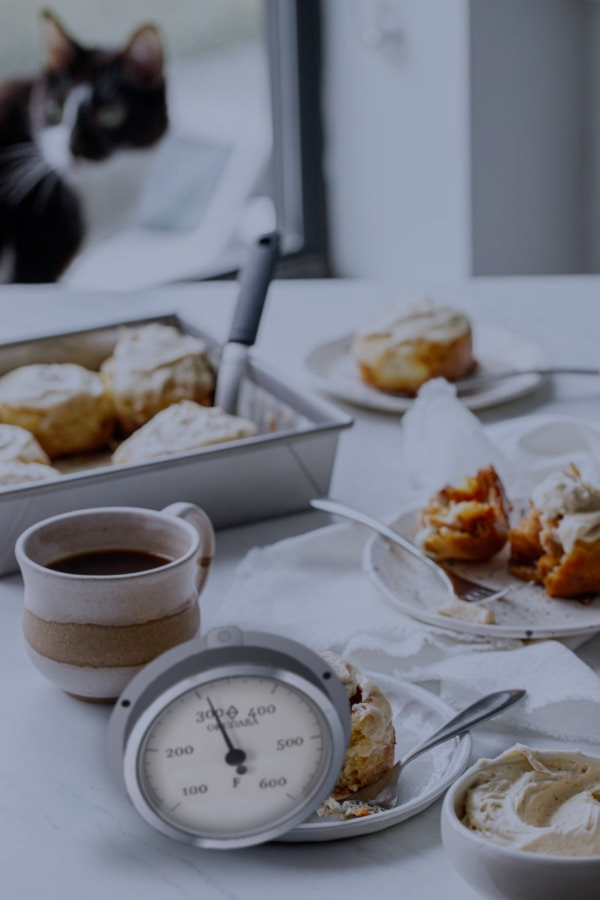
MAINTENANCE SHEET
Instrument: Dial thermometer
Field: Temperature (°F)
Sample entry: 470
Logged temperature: 310
